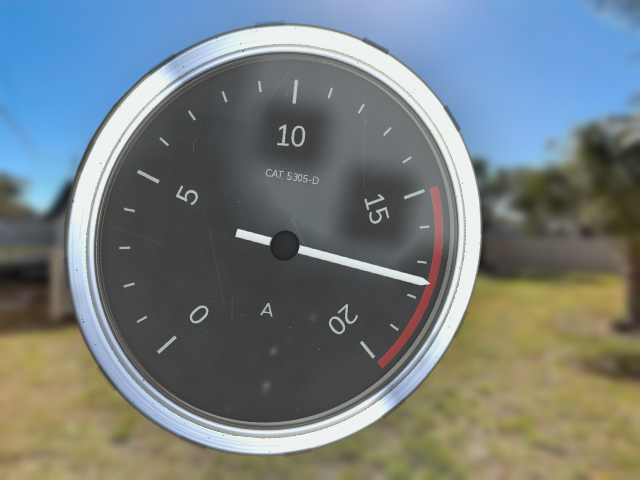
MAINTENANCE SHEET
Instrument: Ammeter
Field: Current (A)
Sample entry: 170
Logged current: 17.5
